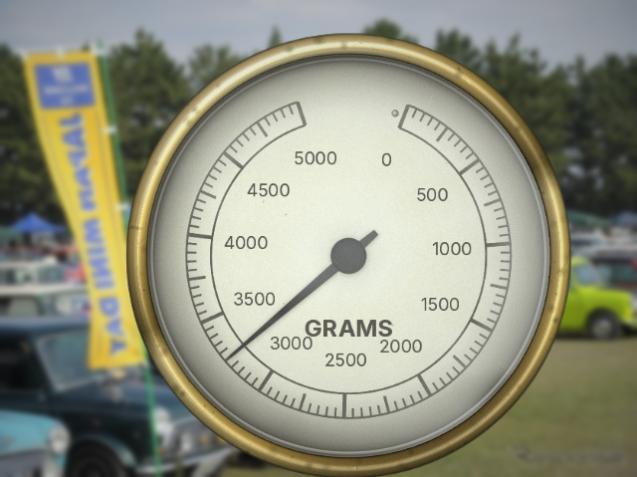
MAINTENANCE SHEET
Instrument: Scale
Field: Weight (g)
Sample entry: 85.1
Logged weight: 3250
